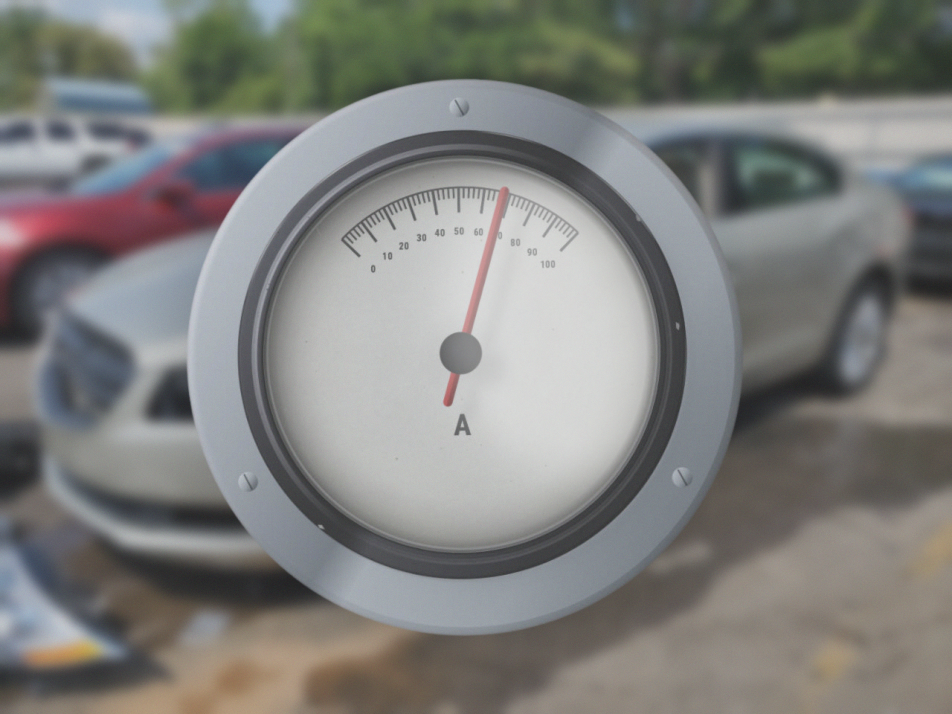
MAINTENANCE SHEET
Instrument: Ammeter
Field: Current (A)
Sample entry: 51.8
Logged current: 68
